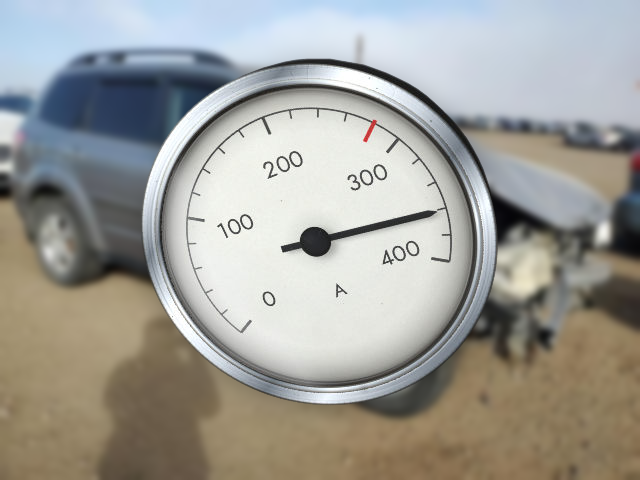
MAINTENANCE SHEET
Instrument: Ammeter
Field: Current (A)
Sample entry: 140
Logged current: 360
